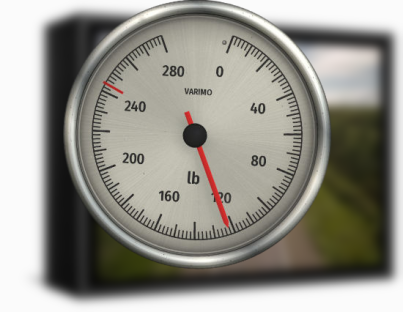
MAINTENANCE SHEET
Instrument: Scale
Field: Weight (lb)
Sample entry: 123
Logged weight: 122
